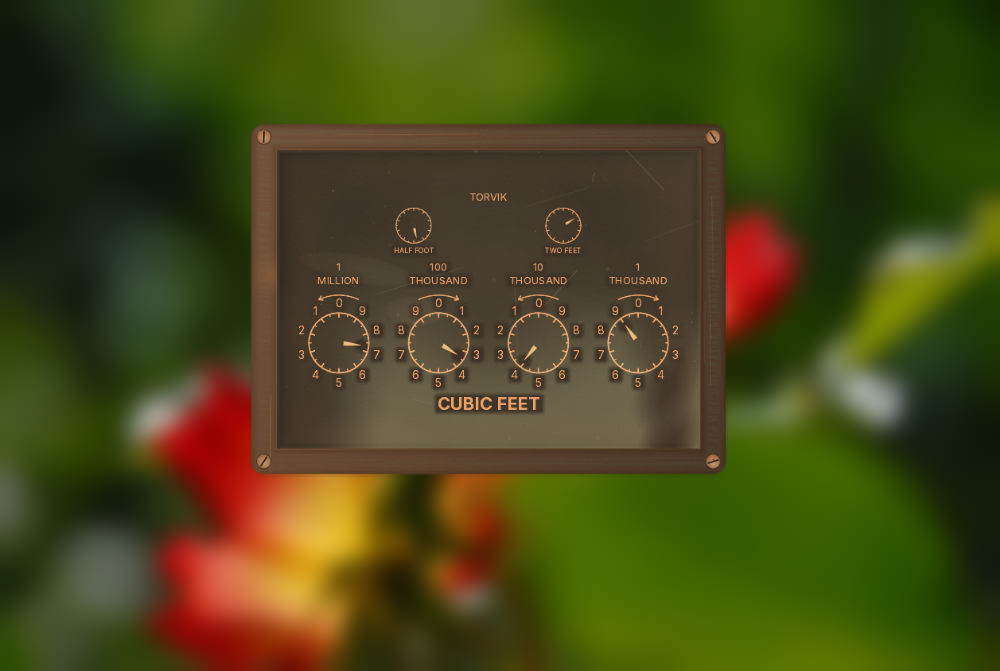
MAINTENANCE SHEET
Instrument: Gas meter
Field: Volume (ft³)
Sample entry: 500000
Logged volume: 733900
